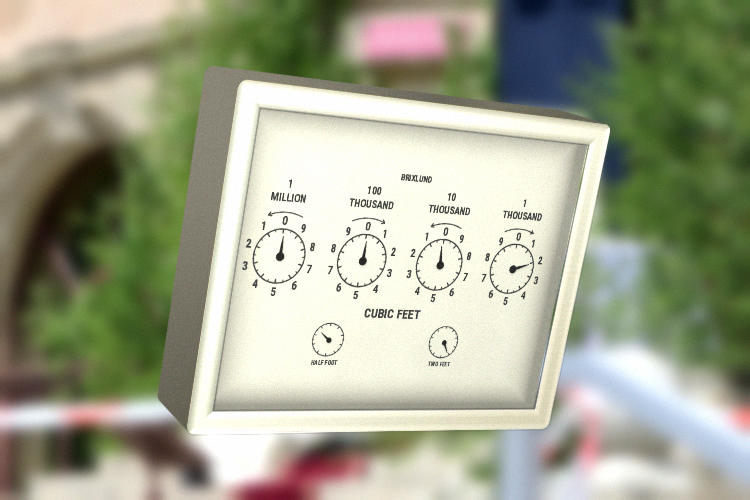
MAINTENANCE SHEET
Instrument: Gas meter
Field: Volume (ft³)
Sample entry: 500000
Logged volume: 200
